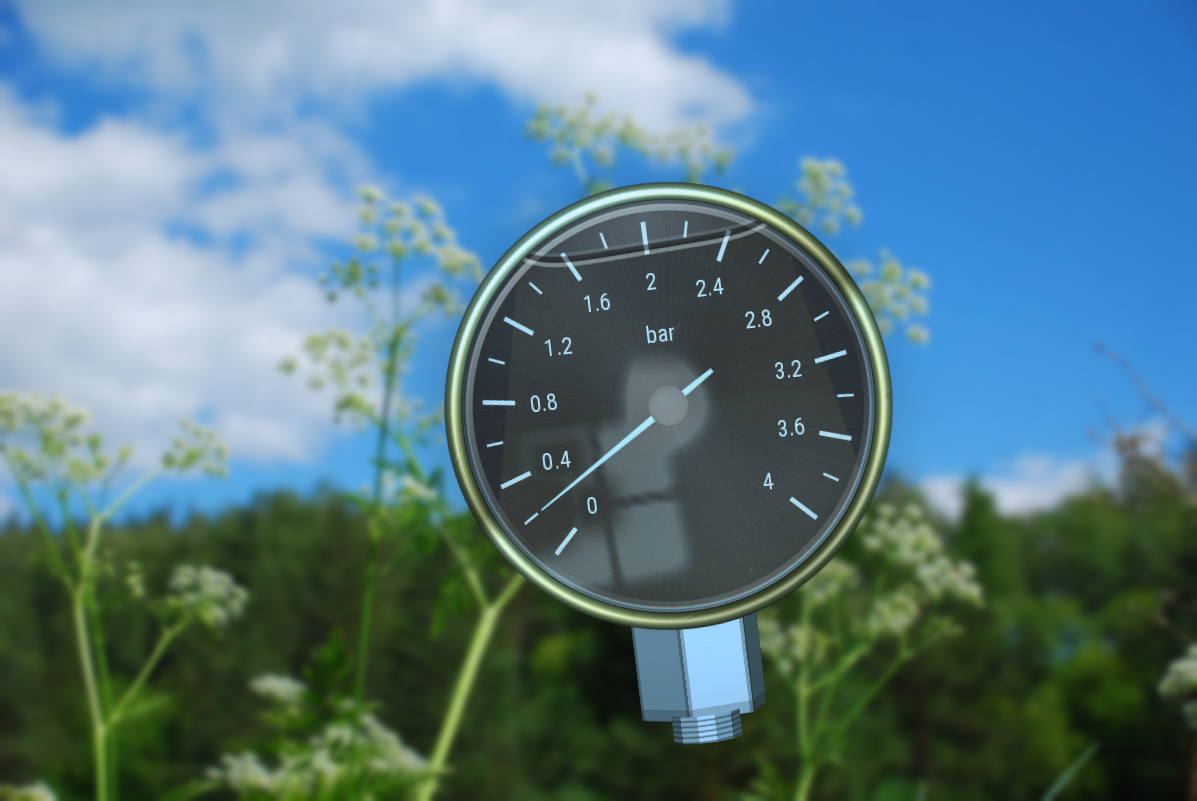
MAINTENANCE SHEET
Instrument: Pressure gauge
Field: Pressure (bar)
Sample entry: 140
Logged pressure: 0.2
